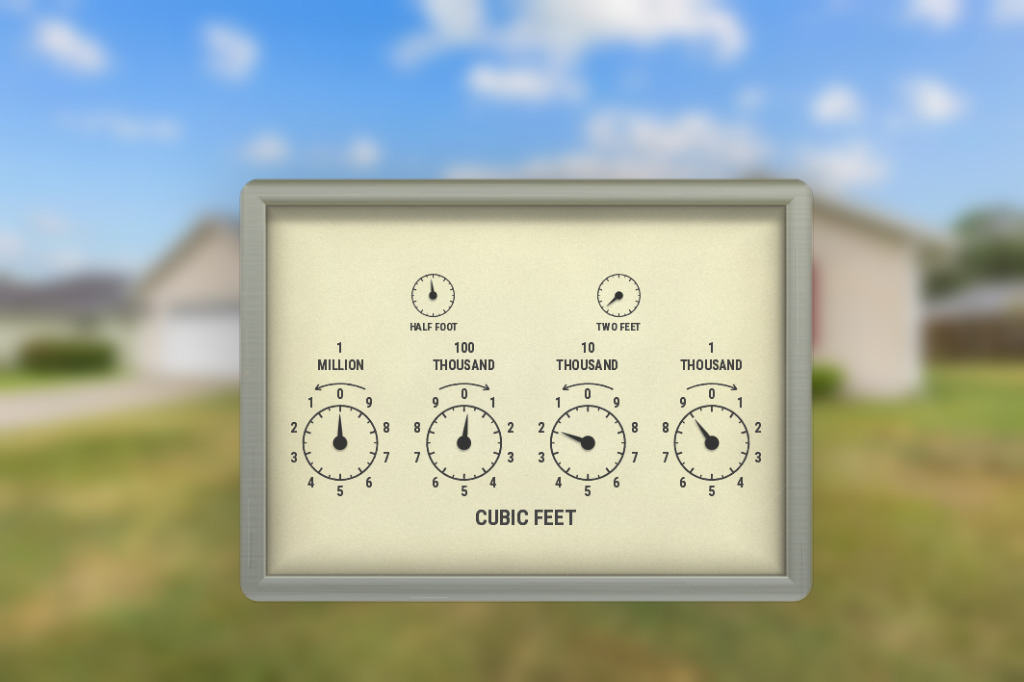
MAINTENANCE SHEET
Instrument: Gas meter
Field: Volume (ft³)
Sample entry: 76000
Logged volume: 1900
